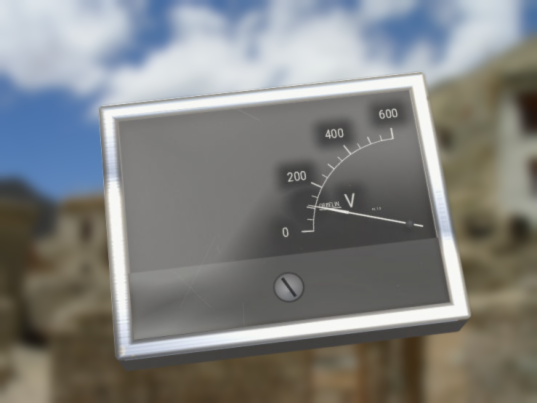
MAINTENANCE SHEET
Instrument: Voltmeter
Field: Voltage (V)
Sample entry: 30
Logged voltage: 100
